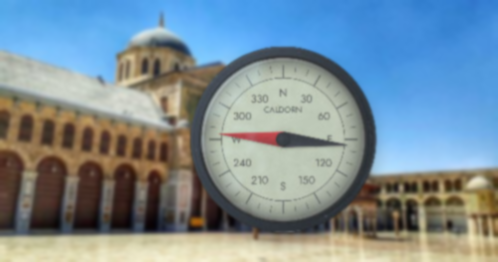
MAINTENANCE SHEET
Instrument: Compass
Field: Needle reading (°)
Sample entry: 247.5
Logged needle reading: 275
